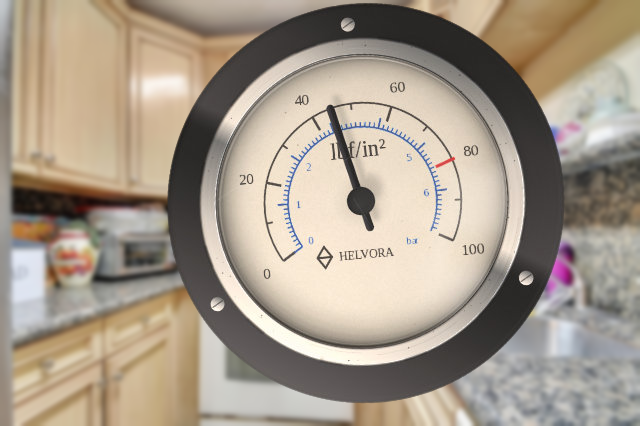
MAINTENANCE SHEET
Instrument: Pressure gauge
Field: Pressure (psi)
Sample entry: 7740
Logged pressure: 45
